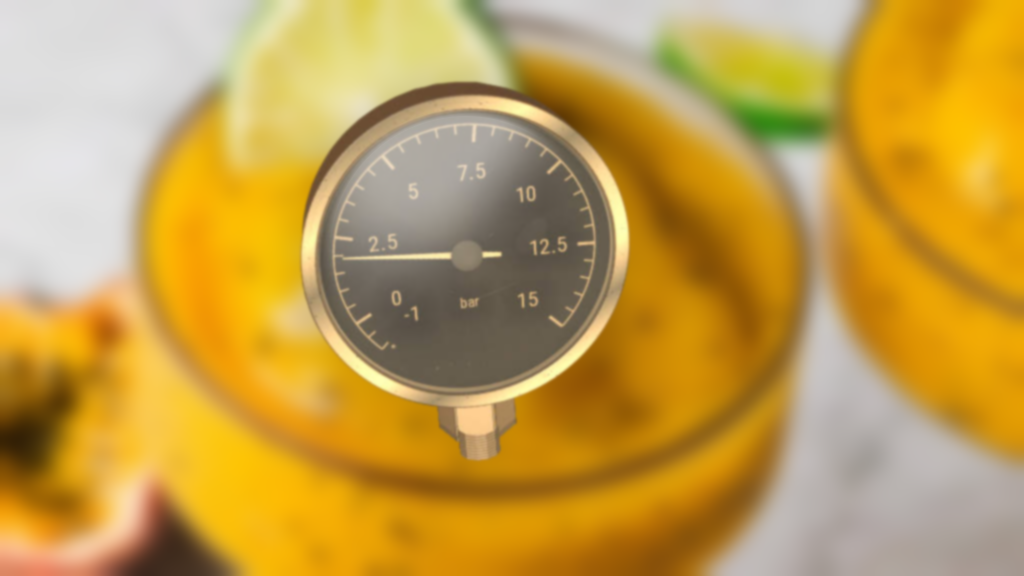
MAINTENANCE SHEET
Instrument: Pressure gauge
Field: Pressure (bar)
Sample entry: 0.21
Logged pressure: 2
